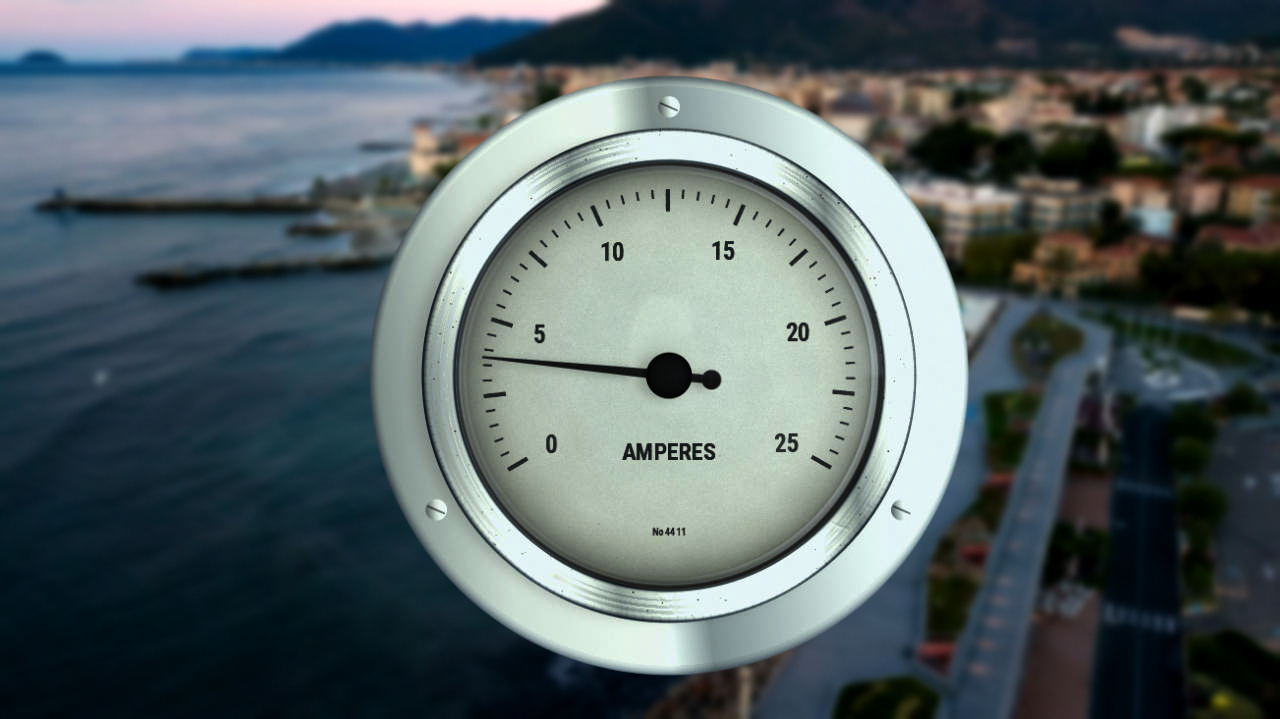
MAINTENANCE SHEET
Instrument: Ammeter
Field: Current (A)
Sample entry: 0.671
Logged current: 3.75
